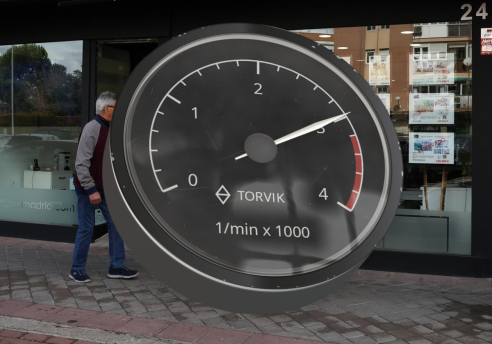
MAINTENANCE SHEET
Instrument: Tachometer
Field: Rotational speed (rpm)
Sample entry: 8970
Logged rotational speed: 3000
